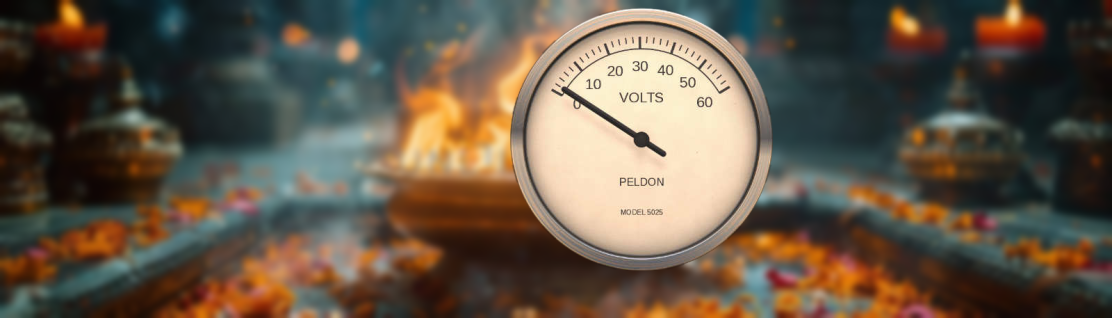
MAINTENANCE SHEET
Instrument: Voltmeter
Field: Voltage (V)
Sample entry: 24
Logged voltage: 2
